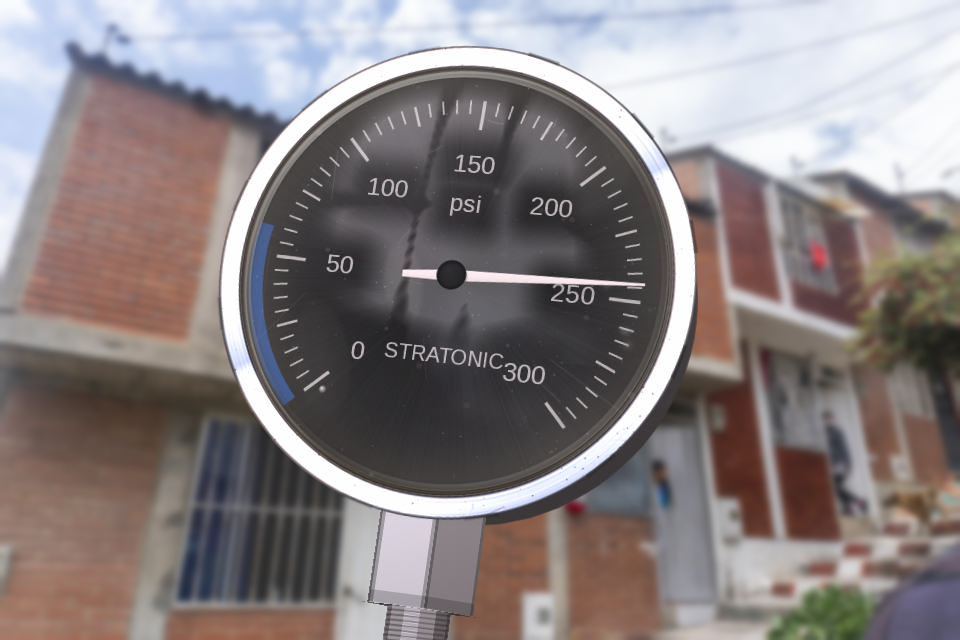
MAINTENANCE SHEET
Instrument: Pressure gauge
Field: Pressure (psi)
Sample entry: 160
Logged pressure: 245
